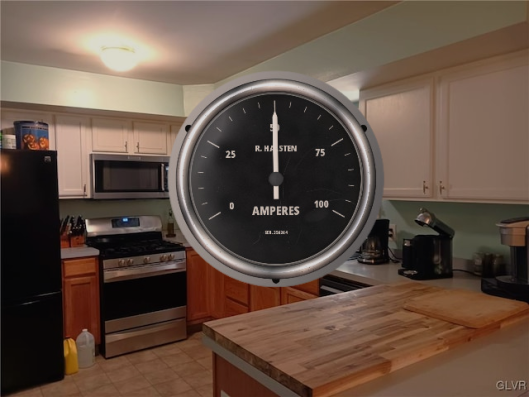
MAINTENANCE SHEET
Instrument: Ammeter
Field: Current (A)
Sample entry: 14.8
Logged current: 50
